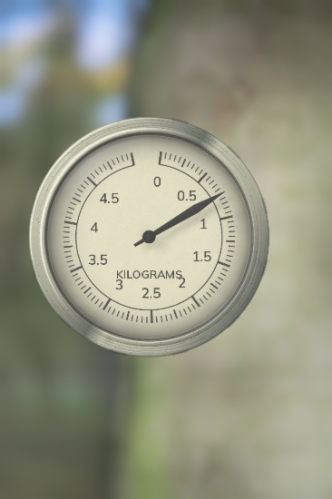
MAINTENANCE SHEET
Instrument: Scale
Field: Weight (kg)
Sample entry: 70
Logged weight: 0.75
